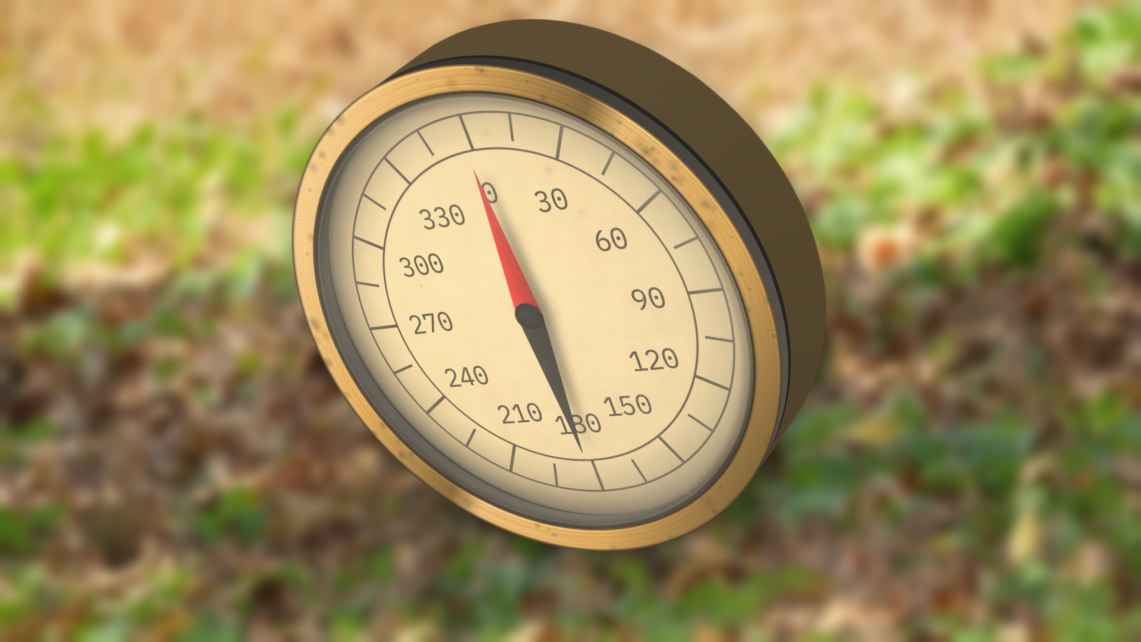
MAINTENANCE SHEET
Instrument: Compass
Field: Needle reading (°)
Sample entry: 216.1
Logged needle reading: 0
